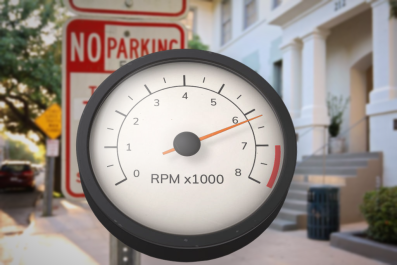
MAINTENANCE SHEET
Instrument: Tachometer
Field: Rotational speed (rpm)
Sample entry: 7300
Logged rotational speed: 6250
